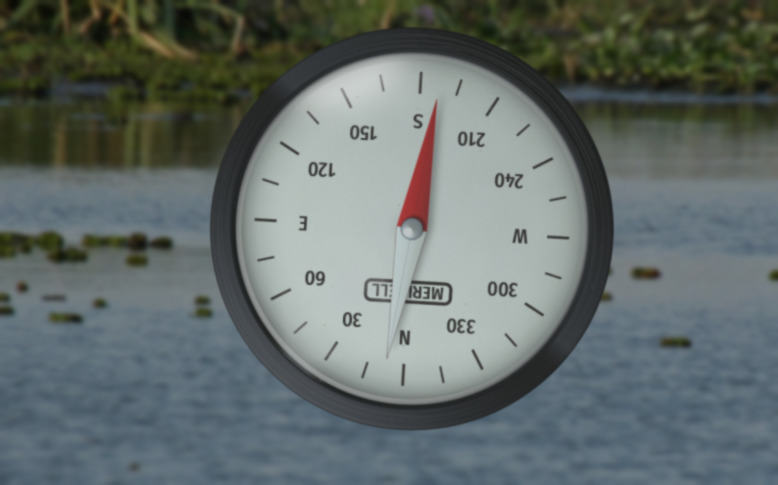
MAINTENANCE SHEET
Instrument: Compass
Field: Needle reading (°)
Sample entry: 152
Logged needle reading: 187.5
